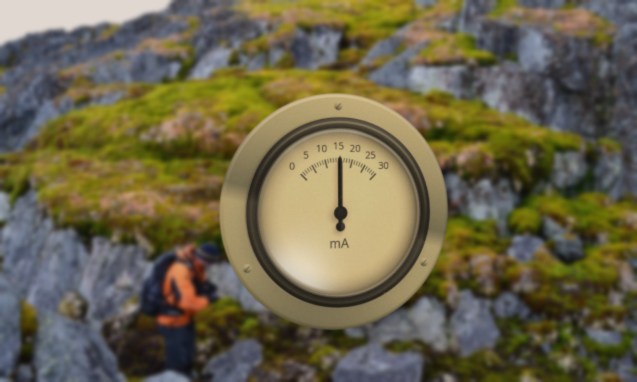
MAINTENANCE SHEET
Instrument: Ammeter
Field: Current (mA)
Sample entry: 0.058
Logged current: 15
